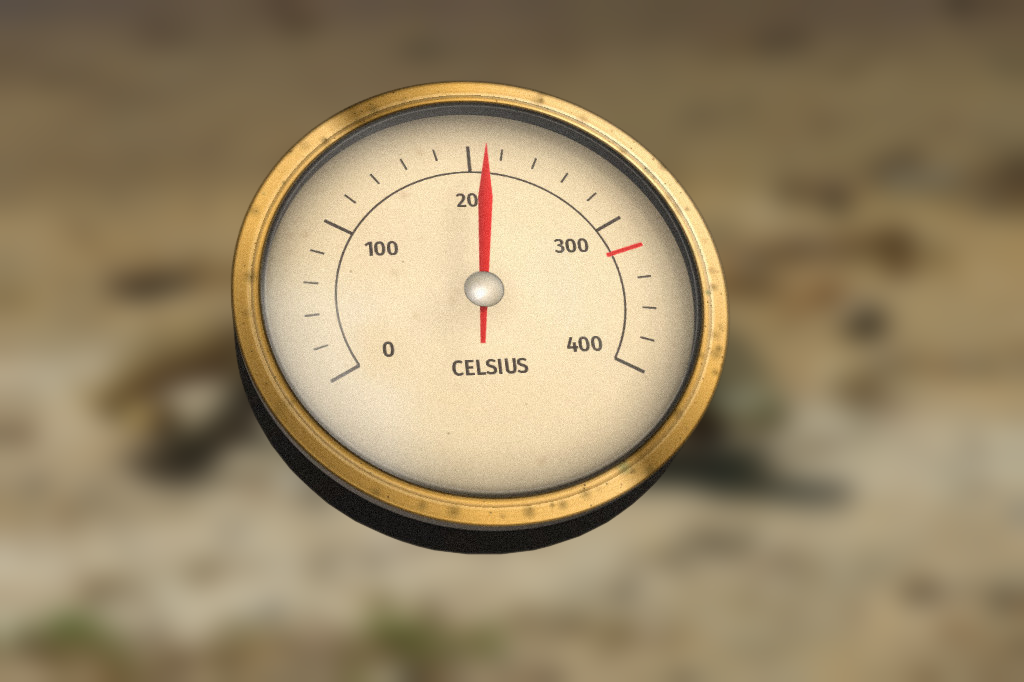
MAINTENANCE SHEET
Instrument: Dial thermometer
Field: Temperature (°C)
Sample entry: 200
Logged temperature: 210
